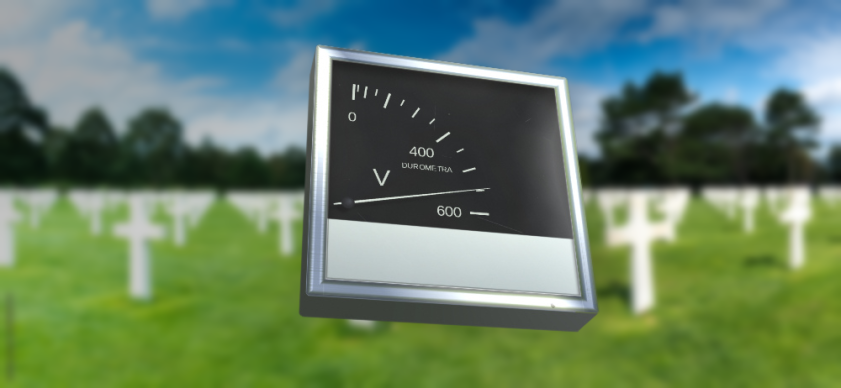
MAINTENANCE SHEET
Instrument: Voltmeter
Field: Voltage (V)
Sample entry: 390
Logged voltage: 550
